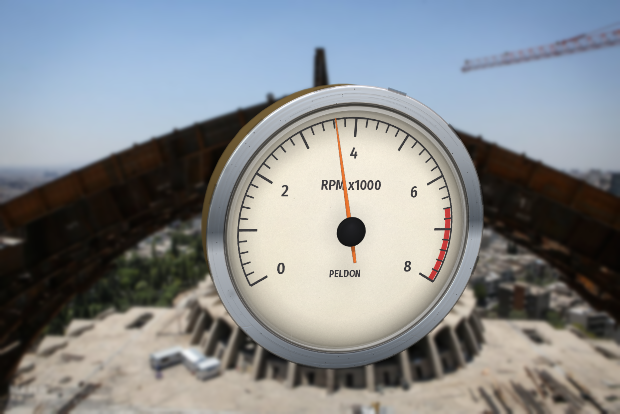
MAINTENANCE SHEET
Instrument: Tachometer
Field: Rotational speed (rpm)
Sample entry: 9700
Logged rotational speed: 3600
